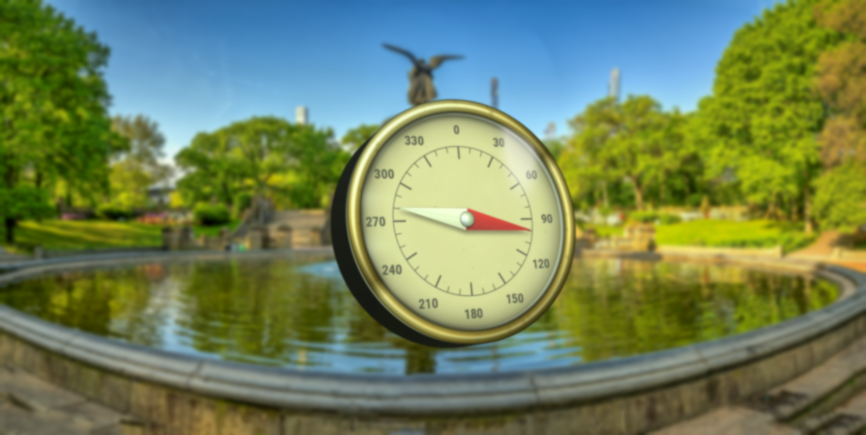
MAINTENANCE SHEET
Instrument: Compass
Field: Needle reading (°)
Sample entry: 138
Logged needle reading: 100
